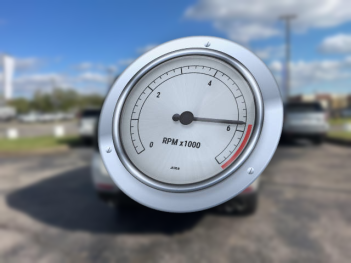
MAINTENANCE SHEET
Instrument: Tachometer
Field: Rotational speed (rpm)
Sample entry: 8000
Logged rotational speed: 5800
